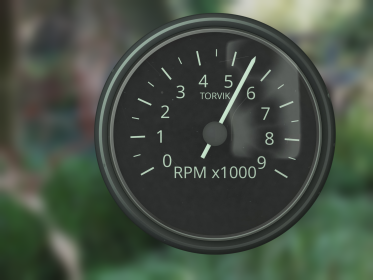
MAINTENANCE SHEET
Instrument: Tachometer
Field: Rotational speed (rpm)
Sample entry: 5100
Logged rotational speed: 5500
